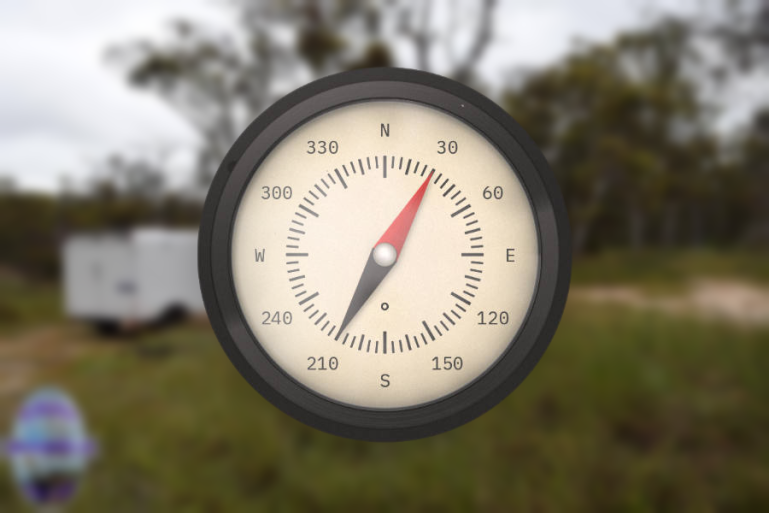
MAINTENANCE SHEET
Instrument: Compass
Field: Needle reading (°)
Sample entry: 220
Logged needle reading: 30
